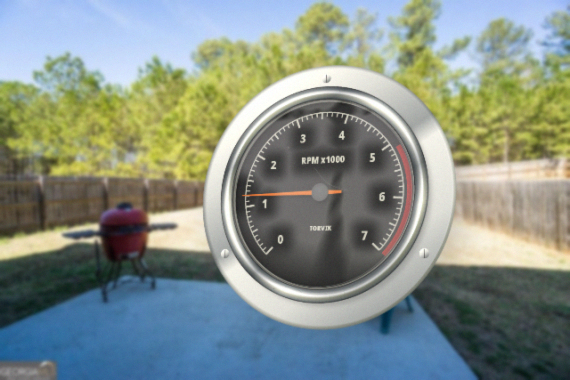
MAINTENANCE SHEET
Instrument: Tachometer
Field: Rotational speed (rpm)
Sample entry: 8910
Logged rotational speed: 1200
